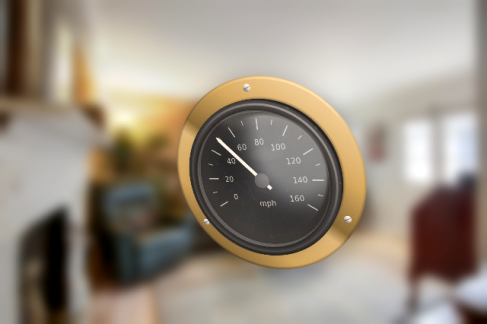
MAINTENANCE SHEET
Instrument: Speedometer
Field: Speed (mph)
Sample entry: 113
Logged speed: 50
